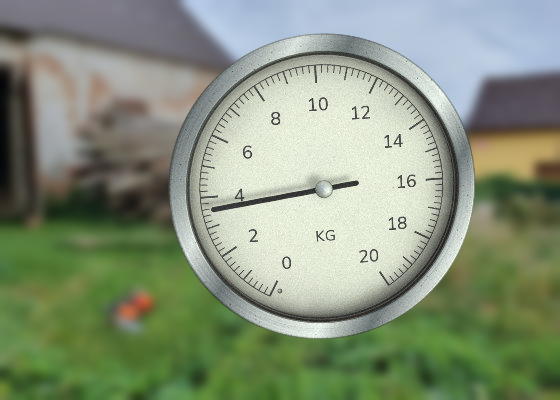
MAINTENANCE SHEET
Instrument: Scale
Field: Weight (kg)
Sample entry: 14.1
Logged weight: 3.6
